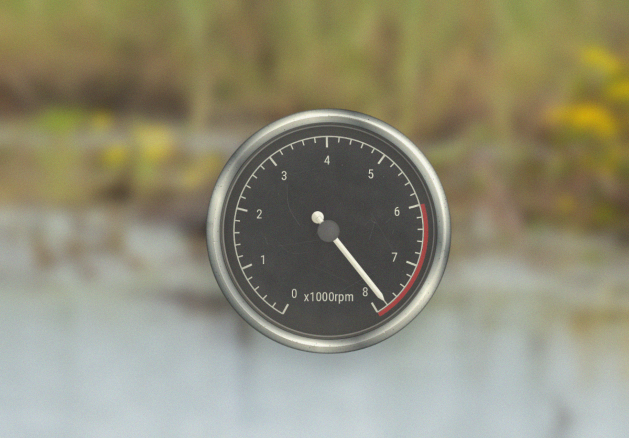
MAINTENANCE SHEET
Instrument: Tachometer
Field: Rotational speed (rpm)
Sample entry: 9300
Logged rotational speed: 7800
